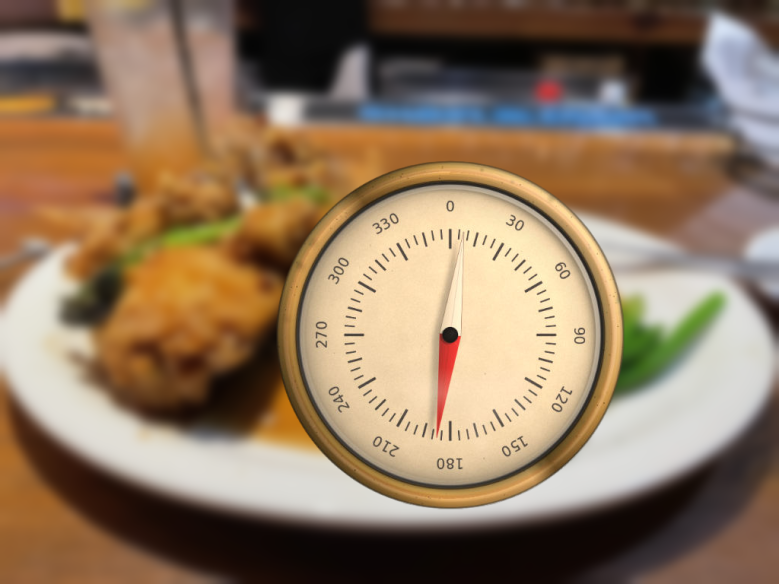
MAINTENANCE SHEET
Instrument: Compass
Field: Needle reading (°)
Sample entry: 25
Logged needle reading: 187.5
